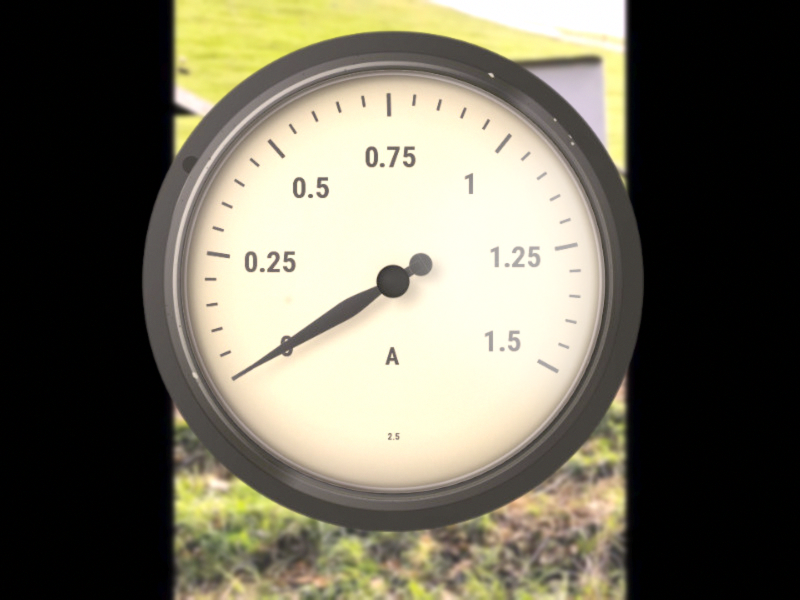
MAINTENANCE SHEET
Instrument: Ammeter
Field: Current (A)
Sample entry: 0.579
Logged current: 0
